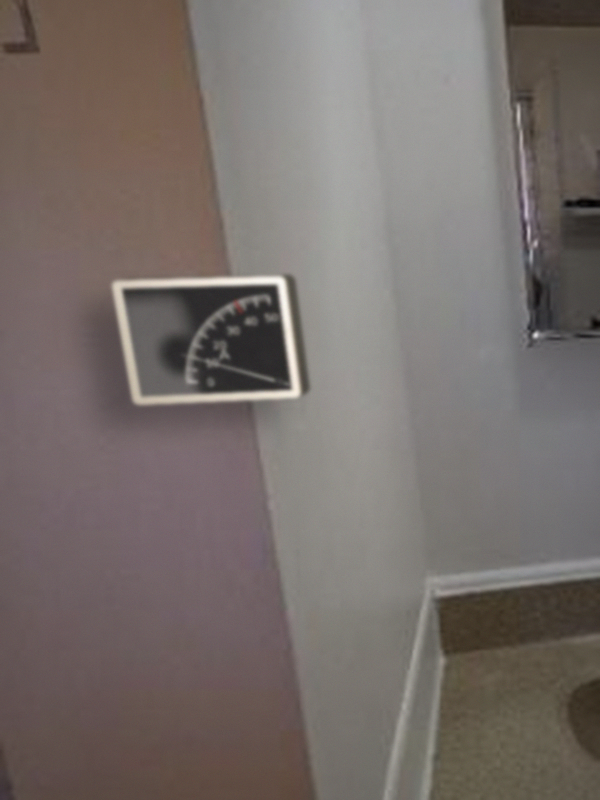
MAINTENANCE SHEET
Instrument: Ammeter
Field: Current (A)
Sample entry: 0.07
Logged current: 10
